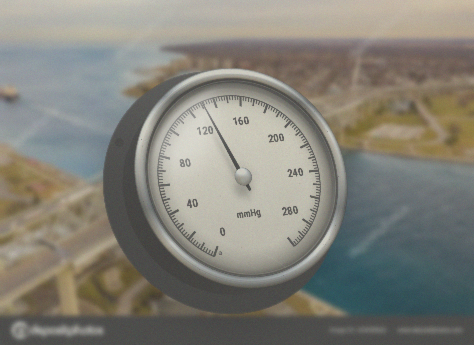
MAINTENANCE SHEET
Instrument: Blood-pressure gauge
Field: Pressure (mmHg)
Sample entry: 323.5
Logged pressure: 130
